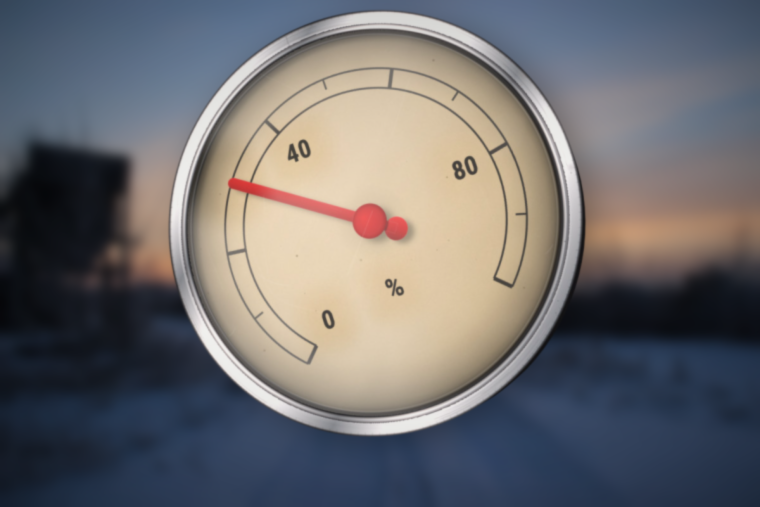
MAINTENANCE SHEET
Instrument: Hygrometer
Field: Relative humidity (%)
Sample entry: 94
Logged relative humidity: 30
